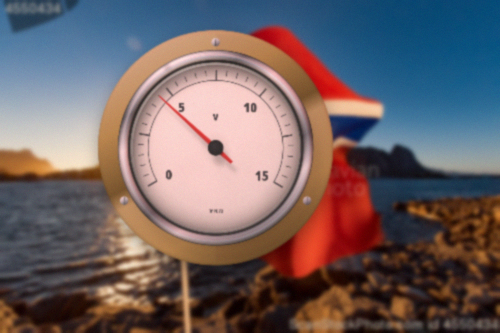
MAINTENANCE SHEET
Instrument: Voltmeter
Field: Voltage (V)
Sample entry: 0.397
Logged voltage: 4.5
